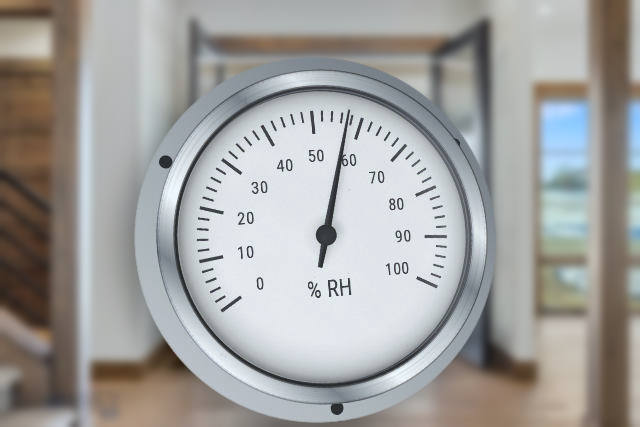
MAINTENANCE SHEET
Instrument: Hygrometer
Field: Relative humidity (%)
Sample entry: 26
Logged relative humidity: 57
